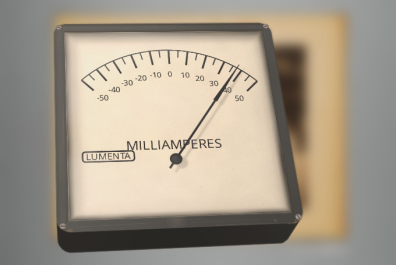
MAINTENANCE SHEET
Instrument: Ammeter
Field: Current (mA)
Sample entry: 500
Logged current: 37.5
